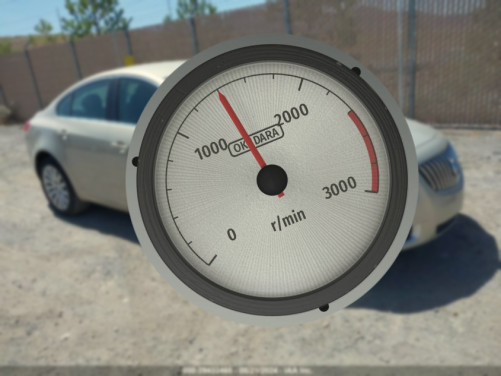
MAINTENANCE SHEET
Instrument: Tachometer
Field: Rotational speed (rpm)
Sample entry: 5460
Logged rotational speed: 1400
